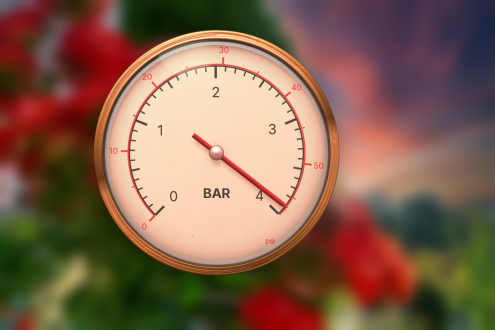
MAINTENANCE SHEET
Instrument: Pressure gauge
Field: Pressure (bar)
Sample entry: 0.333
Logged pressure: 3.9
